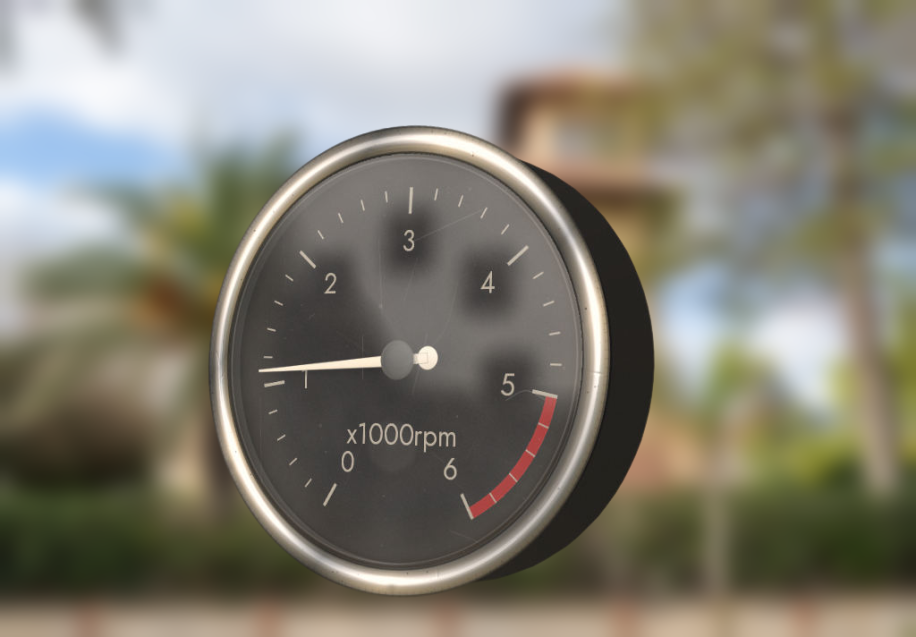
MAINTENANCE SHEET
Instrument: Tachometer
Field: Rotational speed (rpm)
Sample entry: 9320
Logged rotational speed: 1100
